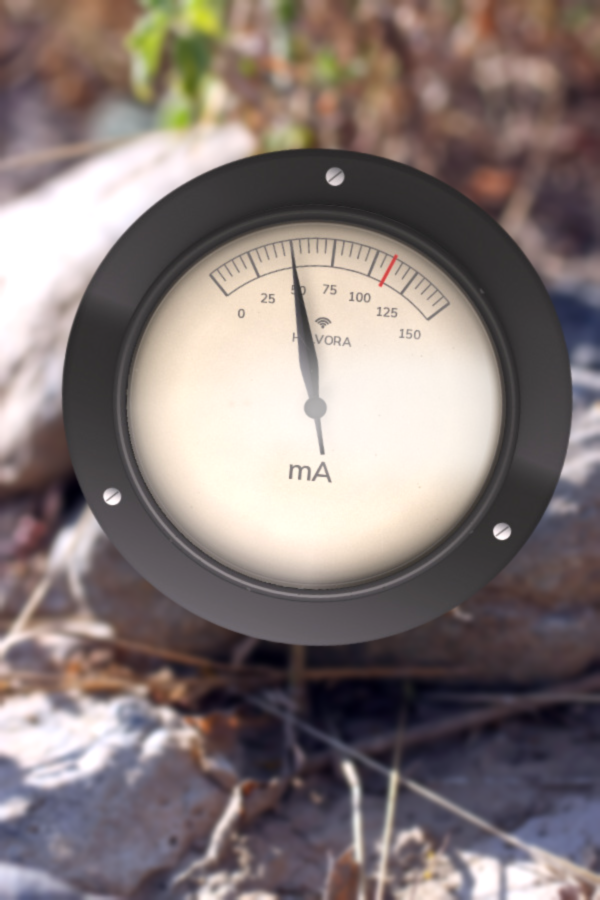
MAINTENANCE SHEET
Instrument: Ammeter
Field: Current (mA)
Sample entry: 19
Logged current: 50
